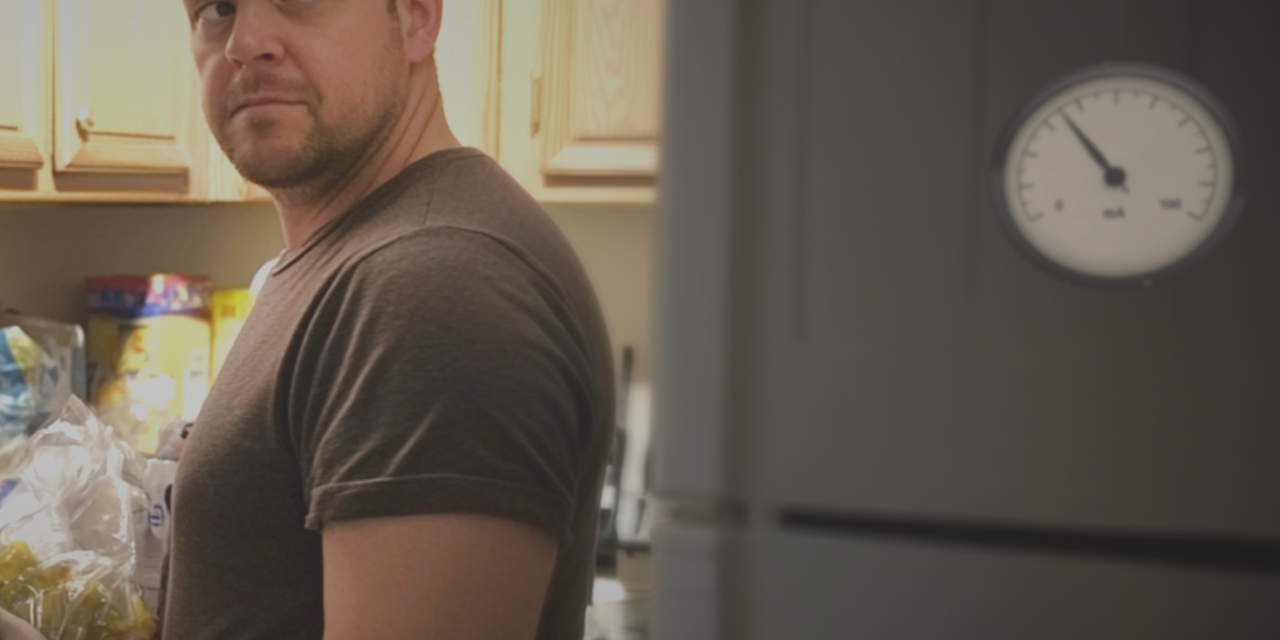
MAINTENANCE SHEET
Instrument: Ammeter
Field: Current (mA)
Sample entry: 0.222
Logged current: 35
